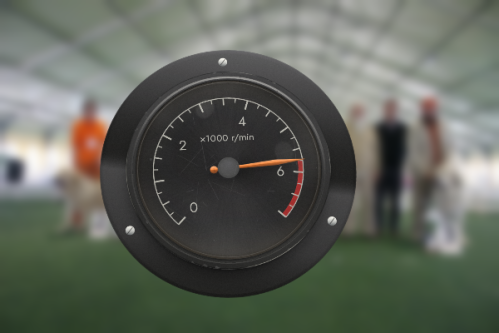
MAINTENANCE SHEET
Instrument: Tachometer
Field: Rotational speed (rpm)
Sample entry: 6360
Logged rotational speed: 5750
